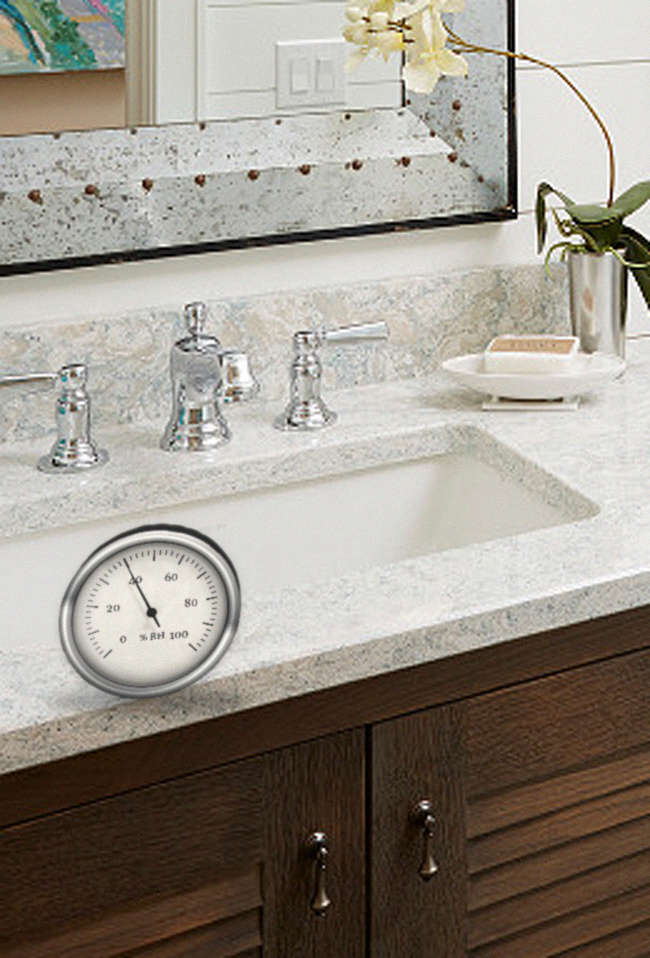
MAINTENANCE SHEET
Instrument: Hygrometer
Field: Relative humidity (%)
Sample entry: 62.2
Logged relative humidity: 40
